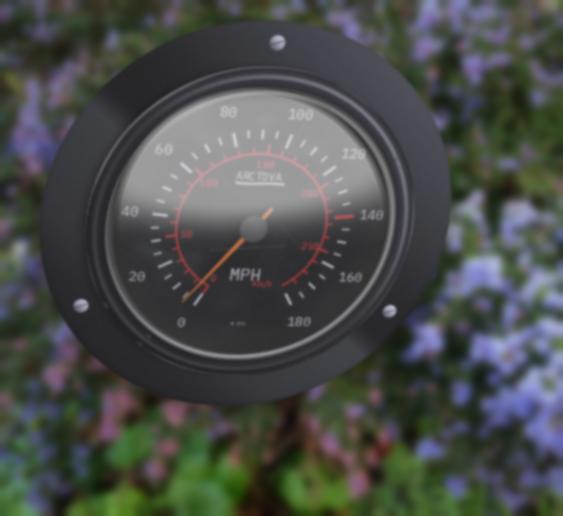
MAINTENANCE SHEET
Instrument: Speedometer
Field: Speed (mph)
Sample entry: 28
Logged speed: 5
